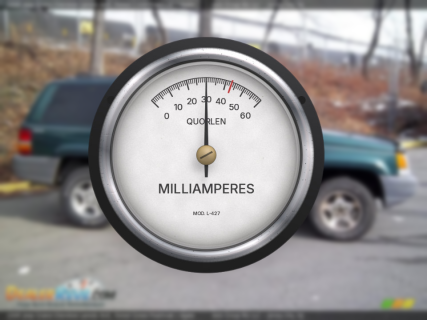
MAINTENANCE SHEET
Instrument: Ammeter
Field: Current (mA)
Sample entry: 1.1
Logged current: 30
